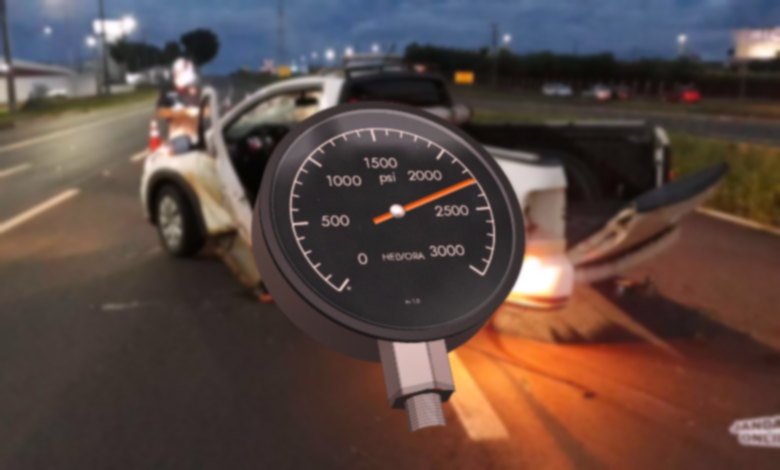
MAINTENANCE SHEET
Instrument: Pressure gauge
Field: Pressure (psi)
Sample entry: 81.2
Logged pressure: 2300
